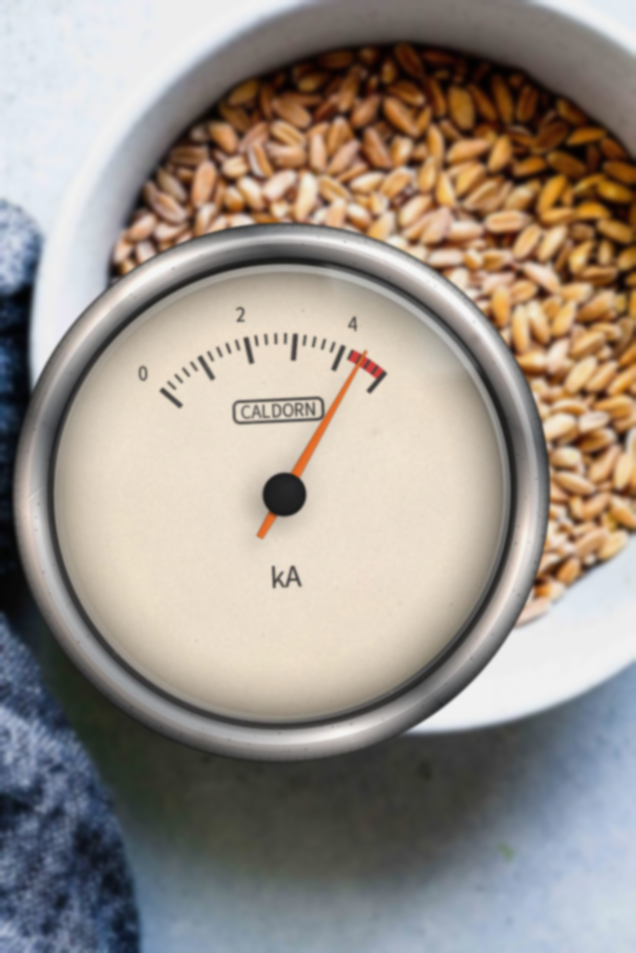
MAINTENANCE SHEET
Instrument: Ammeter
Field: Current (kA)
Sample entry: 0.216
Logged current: 4.4
